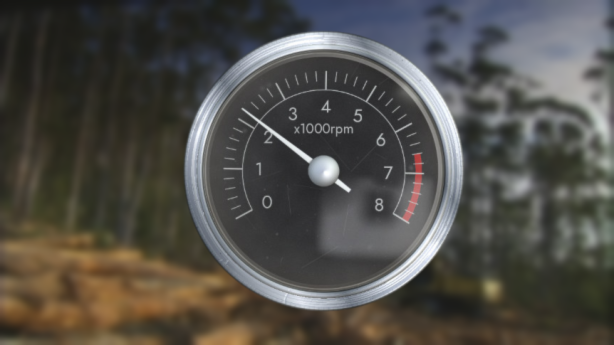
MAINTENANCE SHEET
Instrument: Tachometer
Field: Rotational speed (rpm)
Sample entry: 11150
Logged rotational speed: 2200
